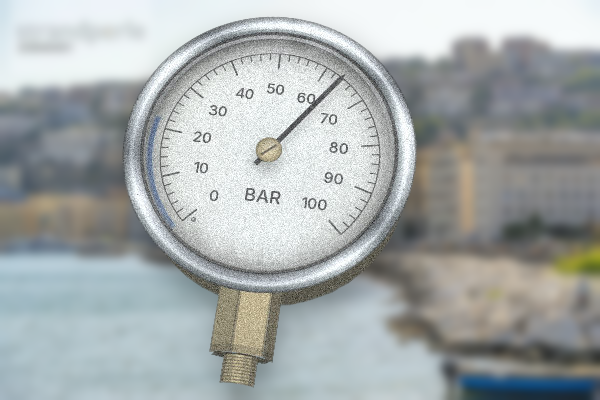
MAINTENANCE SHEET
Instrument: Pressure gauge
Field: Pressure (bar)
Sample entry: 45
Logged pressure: 64
